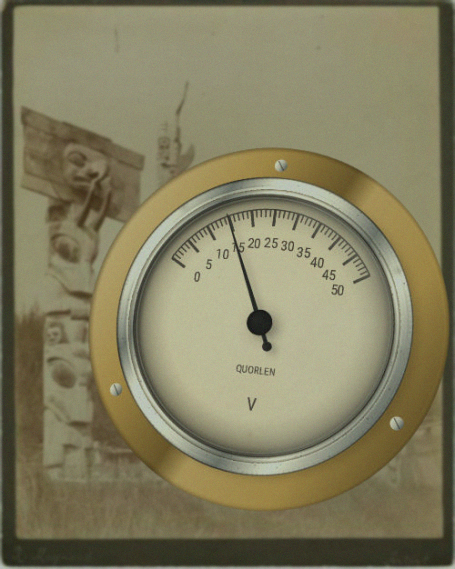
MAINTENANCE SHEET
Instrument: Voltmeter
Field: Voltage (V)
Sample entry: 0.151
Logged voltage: 15
